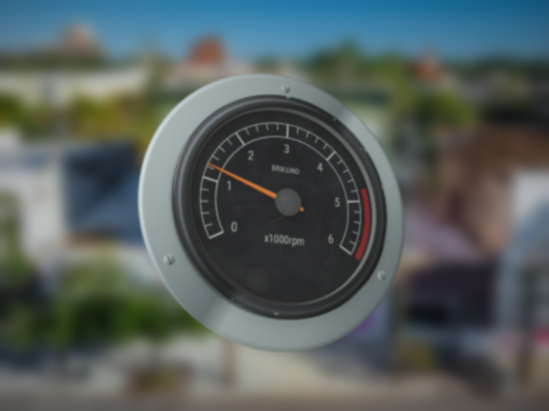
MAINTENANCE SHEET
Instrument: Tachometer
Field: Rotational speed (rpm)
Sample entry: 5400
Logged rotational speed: 1200
